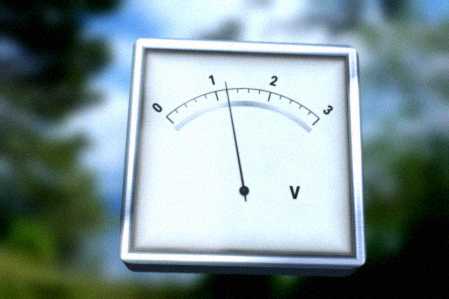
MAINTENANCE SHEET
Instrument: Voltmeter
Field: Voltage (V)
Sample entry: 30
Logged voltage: 1.2
